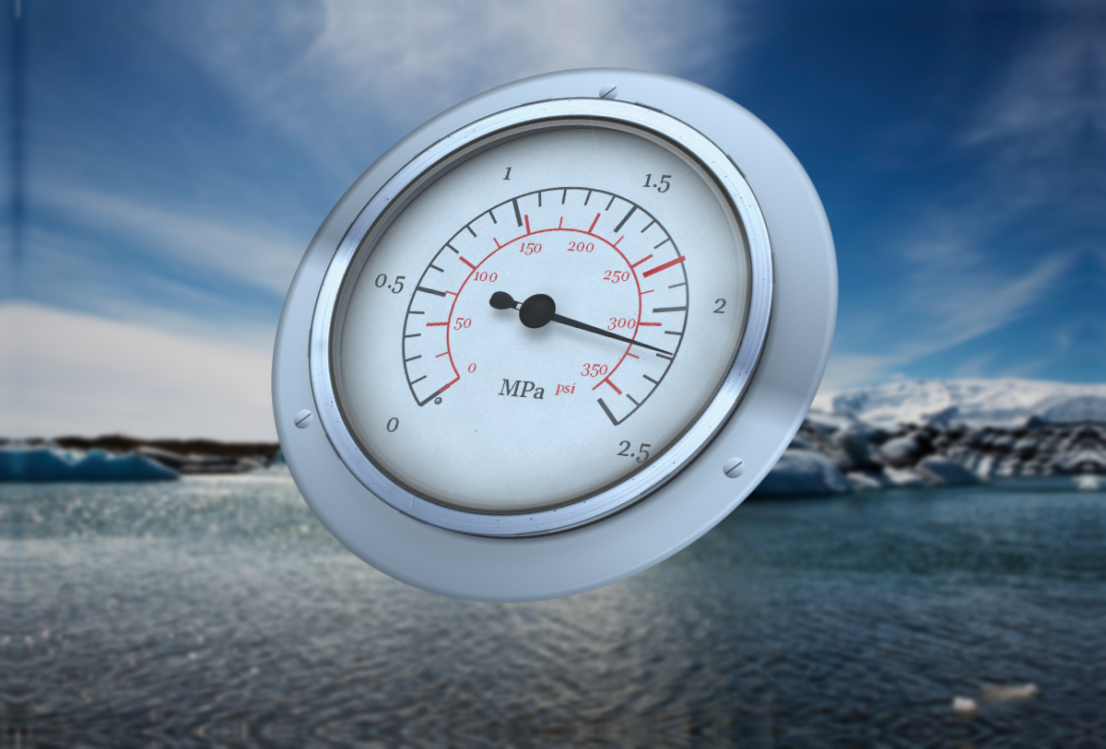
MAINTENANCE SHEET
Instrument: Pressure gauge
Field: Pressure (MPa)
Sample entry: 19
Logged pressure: 2.2
